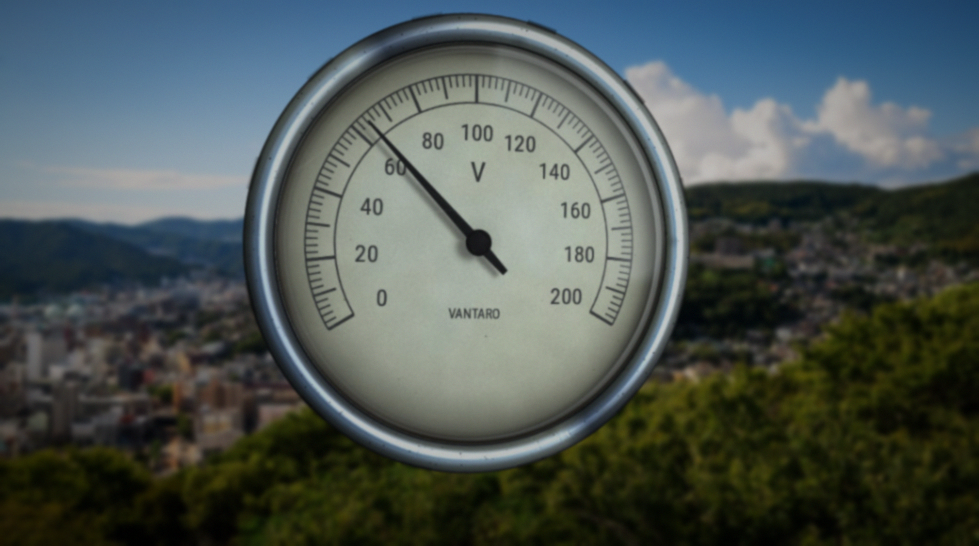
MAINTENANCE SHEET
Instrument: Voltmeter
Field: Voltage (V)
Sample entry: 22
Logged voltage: 64
